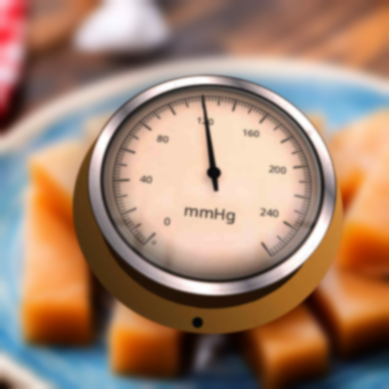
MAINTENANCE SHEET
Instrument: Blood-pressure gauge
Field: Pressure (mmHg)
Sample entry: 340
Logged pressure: 120
